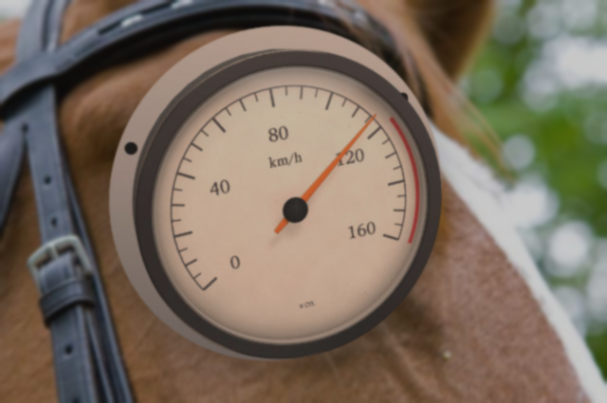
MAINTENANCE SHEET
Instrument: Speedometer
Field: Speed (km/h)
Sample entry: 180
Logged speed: 115
